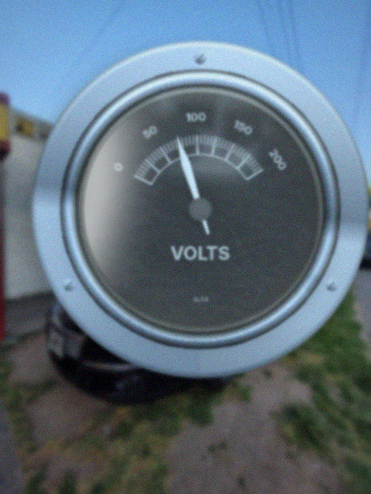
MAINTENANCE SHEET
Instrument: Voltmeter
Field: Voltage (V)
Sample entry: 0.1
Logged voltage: 75
